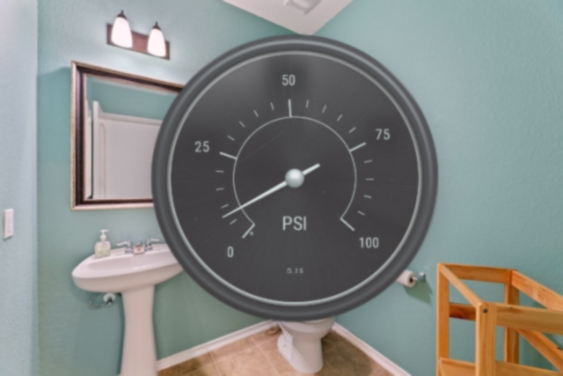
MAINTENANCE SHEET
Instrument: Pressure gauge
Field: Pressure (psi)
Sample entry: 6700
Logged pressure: 7.5
